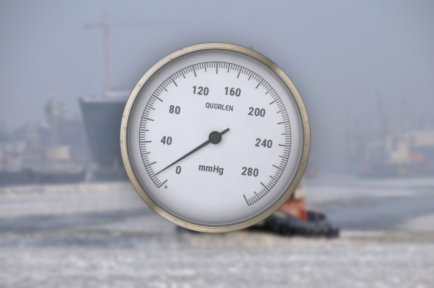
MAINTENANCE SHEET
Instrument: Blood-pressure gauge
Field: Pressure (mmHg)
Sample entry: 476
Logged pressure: 10
